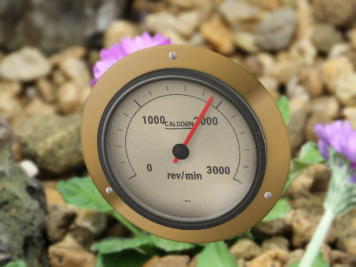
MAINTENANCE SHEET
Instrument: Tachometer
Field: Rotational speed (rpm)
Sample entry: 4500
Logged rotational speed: 1900
